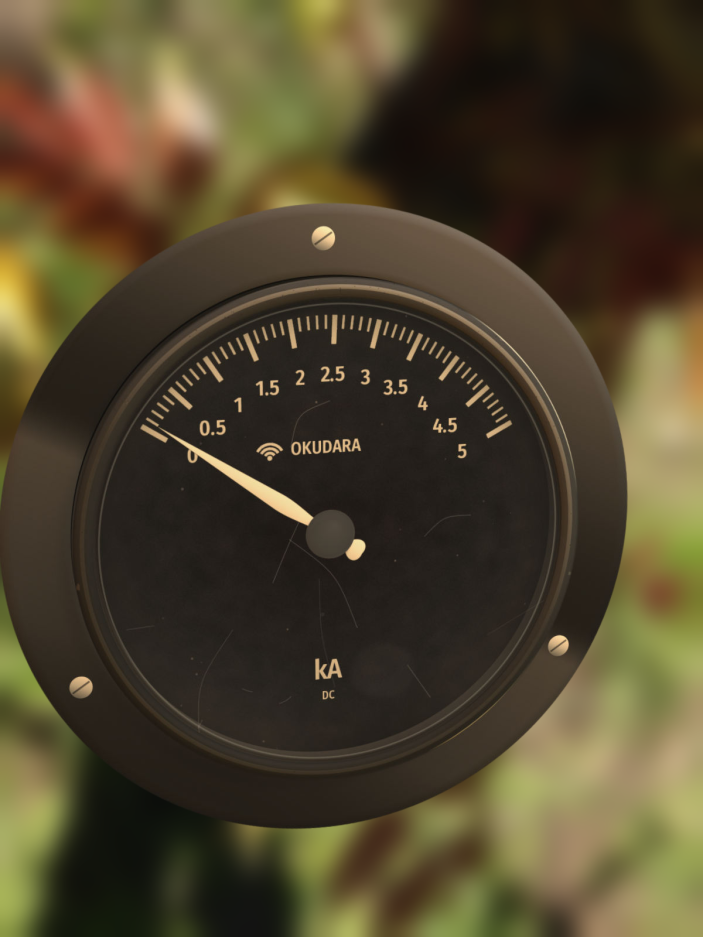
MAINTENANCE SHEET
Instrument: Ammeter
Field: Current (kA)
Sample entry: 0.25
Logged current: 0.1
